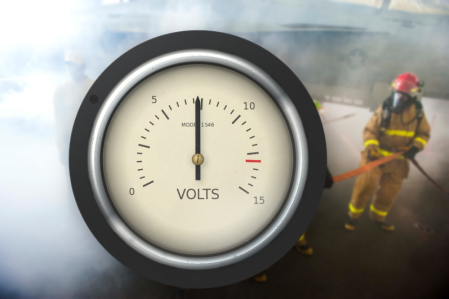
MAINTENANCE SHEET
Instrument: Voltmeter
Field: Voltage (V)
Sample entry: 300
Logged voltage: 7.25
